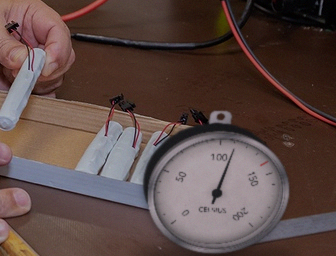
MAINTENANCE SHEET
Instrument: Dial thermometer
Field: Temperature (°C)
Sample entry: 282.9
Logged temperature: 110
